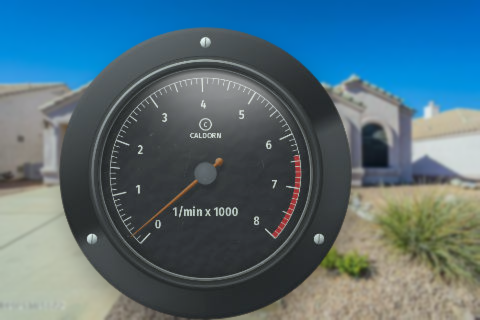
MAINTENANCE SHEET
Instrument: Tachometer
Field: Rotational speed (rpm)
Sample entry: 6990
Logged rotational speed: 200
